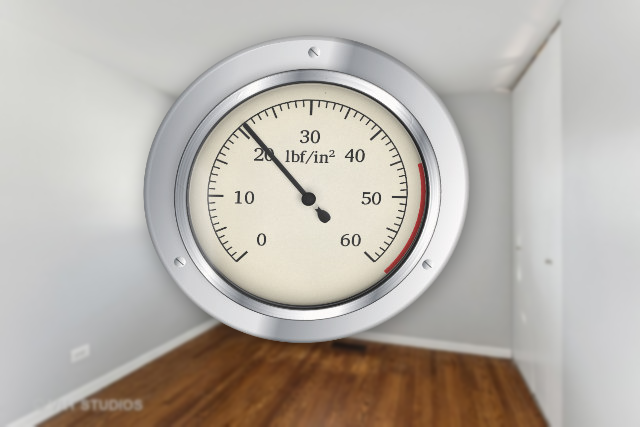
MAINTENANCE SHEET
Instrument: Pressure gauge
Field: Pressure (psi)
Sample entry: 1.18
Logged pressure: 21
